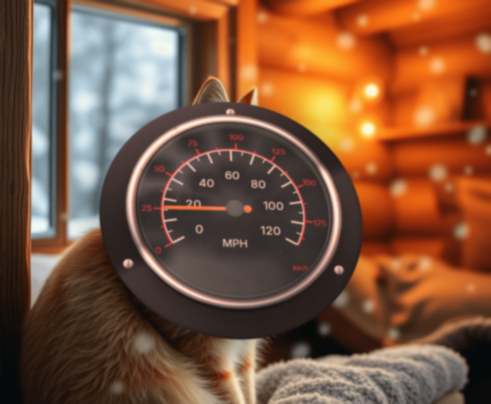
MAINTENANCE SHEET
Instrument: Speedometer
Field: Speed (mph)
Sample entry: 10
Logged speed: 15
